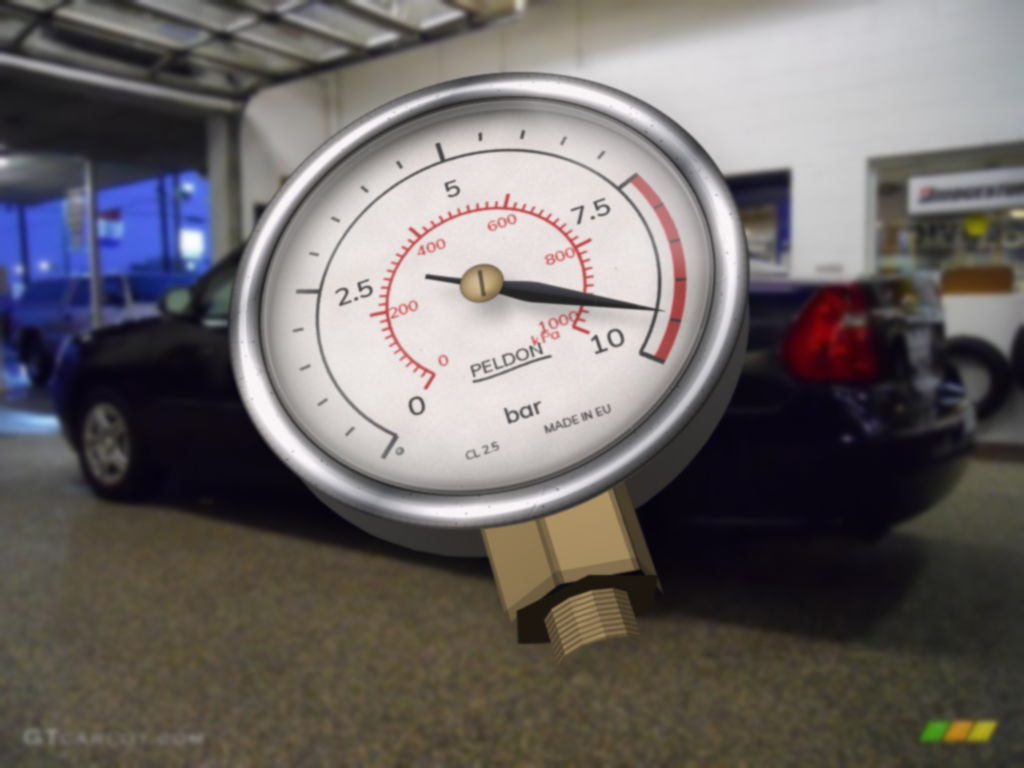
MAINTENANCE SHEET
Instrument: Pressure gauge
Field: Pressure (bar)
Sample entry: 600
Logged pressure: 9.5
